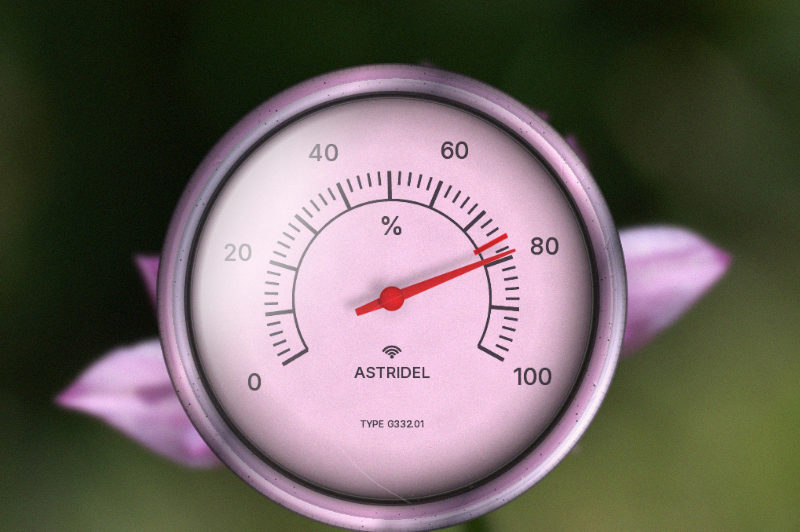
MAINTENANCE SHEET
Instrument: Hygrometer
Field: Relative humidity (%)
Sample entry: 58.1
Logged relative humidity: 79
